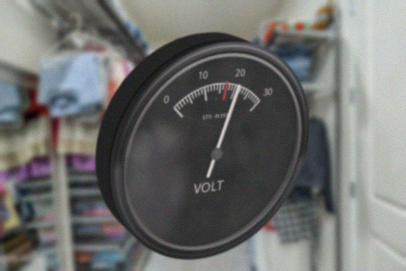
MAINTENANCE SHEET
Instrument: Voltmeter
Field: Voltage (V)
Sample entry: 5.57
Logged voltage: 20
